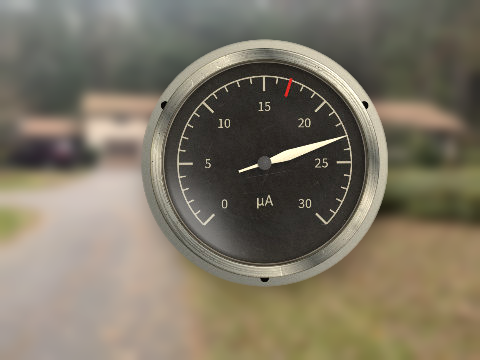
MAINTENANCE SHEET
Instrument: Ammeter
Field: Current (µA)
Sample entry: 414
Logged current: 23
